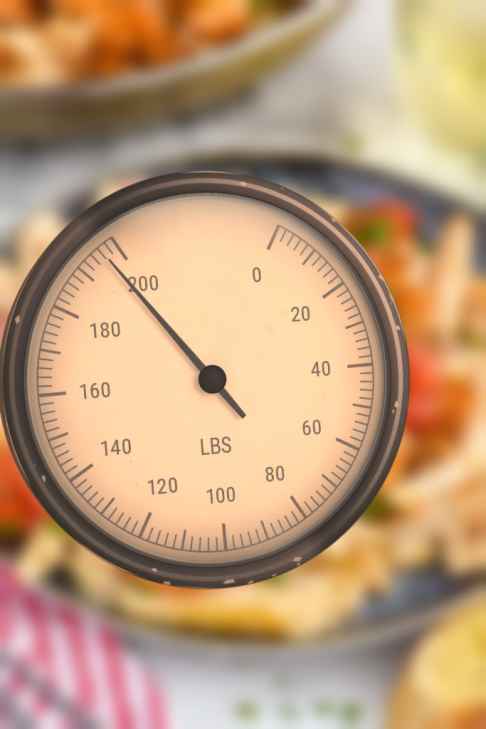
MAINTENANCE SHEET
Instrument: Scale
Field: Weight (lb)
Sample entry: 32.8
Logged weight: 196
